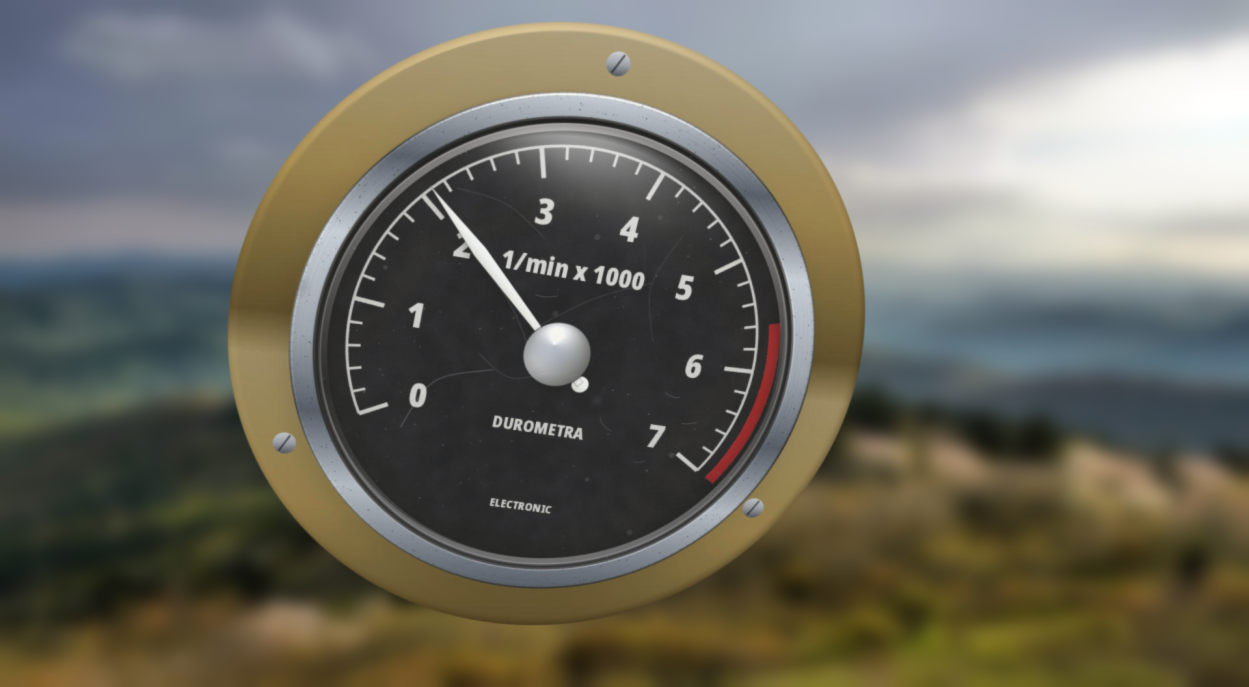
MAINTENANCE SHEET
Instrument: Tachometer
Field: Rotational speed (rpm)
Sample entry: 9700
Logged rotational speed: 2100
